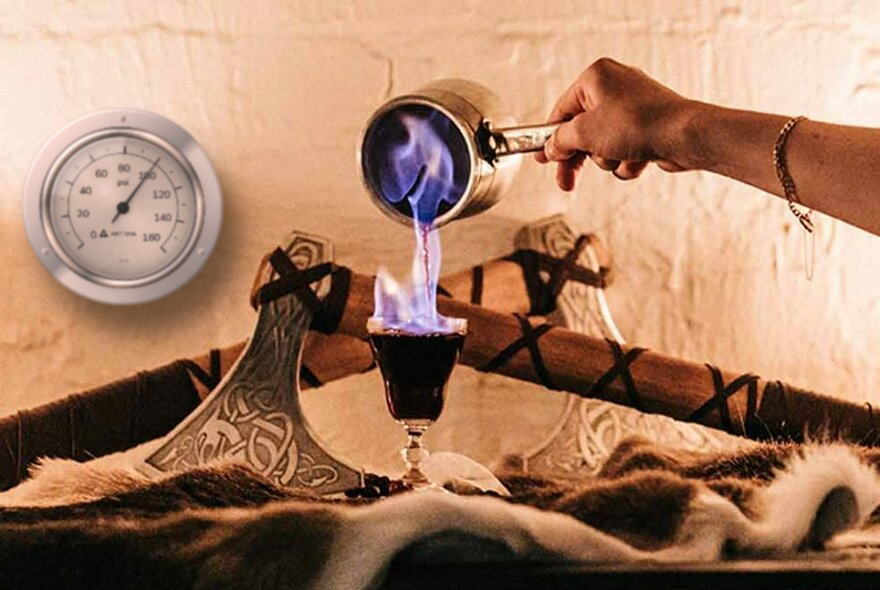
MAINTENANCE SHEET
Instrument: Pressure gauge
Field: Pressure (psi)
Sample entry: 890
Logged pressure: 100
